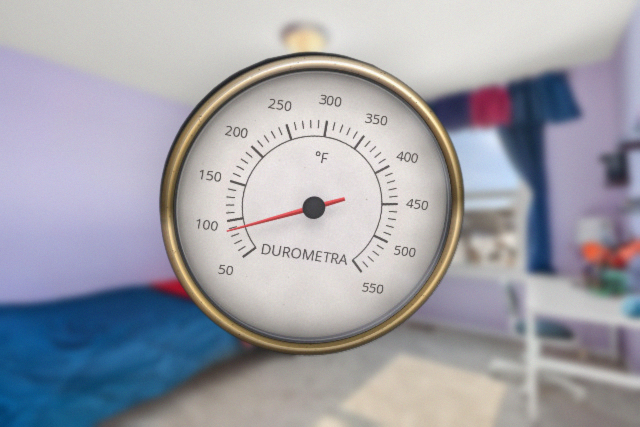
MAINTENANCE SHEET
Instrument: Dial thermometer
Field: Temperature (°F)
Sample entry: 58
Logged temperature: 90
